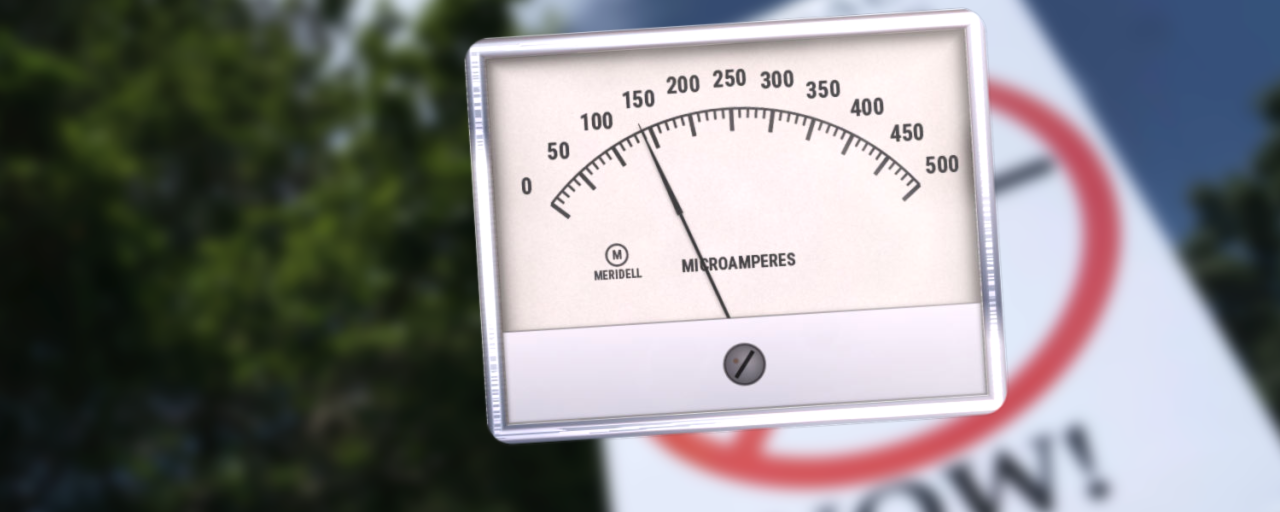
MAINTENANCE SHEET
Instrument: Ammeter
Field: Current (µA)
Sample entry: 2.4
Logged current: 140
